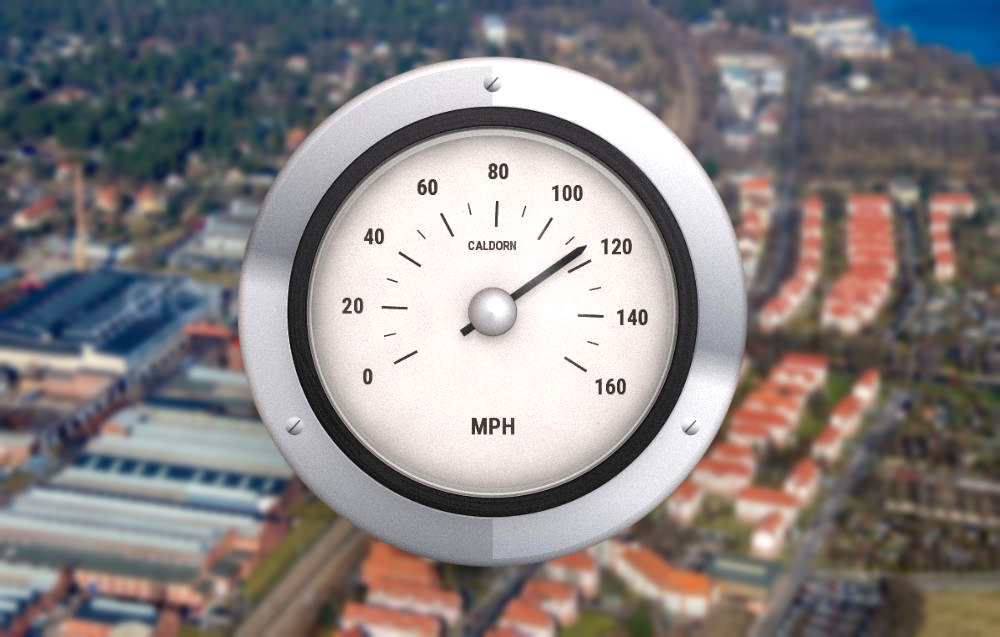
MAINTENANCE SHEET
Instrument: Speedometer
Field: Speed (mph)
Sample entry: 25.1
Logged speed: 115
